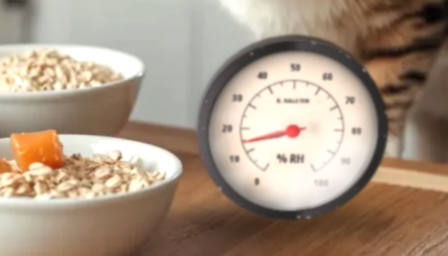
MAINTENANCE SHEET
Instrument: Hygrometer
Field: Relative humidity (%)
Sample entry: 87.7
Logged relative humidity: 15
